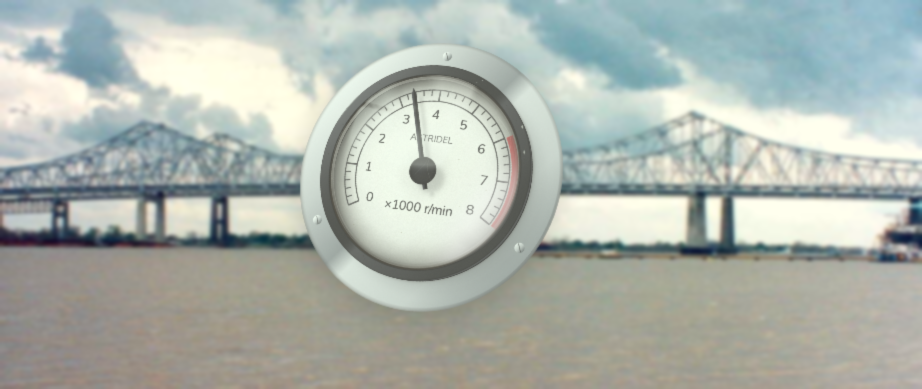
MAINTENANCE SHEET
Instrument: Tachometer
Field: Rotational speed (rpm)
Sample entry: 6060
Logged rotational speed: 3400
